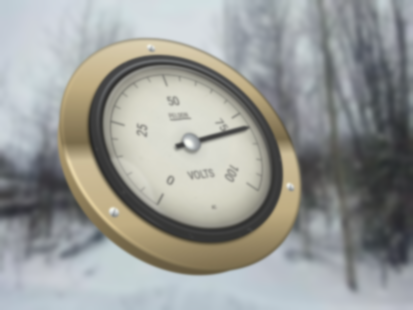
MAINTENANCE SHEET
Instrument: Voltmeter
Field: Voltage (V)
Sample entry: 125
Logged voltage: 80
